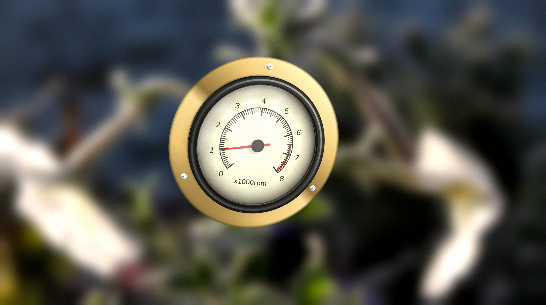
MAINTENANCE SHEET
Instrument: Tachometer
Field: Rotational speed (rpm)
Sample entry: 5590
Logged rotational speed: 1000
